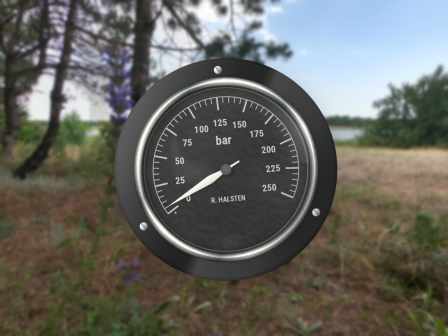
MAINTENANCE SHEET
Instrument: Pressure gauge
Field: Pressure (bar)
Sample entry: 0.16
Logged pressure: 5
